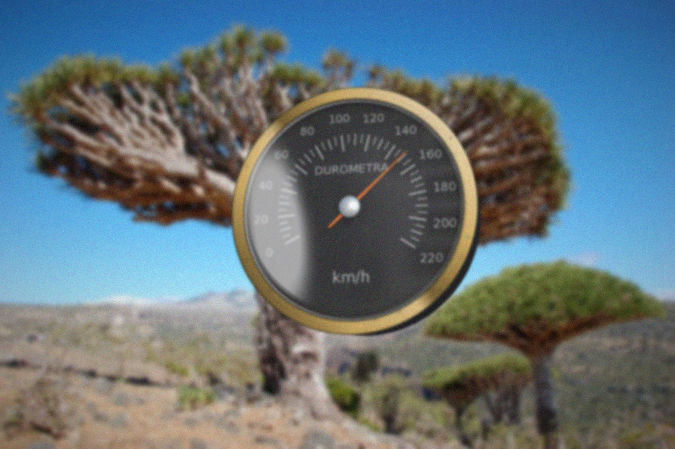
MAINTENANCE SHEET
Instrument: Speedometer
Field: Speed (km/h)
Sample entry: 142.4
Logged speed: 150
